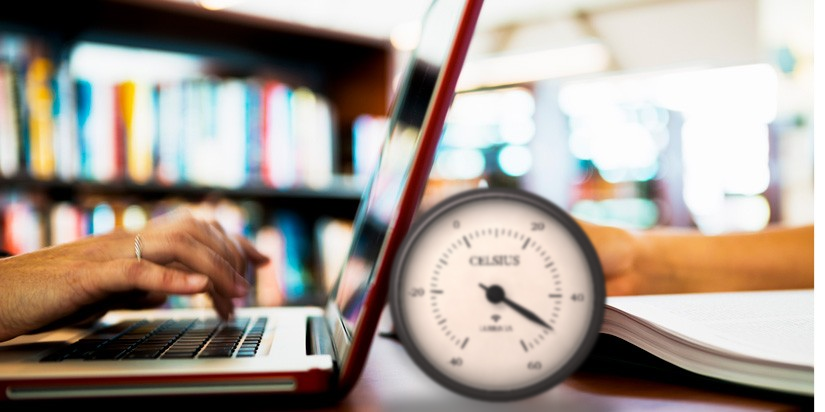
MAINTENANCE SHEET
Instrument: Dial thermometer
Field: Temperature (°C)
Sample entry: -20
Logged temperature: 50
